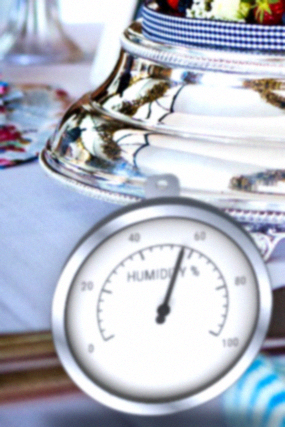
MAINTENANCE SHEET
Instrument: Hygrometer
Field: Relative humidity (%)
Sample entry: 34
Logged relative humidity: 56
